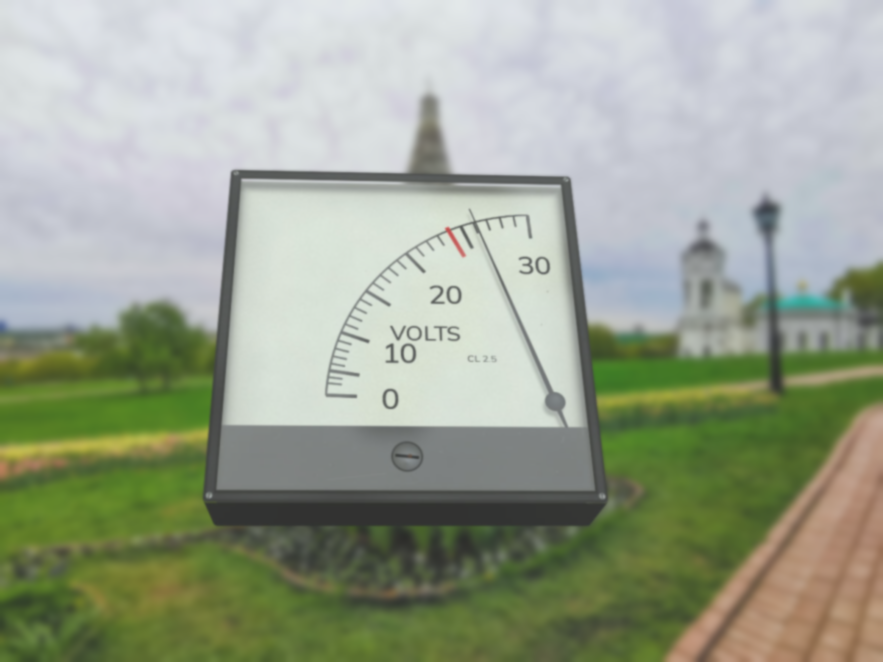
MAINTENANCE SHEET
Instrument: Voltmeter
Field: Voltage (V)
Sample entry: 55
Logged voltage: 26
